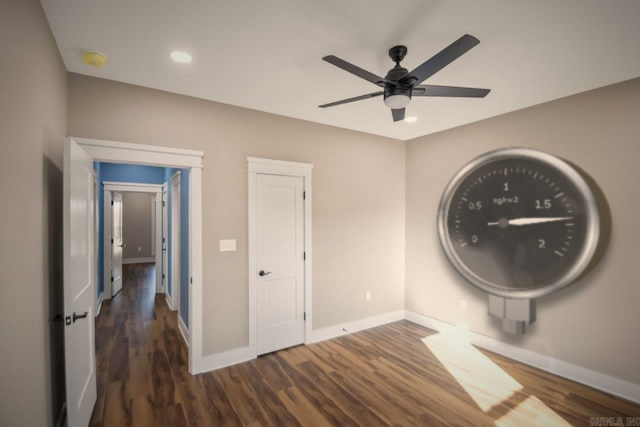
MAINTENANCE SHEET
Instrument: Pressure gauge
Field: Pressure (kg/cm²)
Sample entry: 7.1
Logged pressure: 1.7
